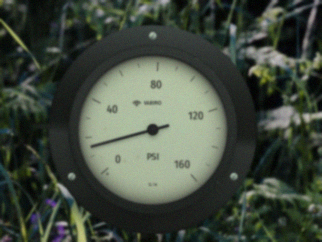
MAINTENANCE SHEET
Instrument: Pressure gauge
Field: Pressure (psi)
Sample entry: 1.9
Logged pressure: 15
